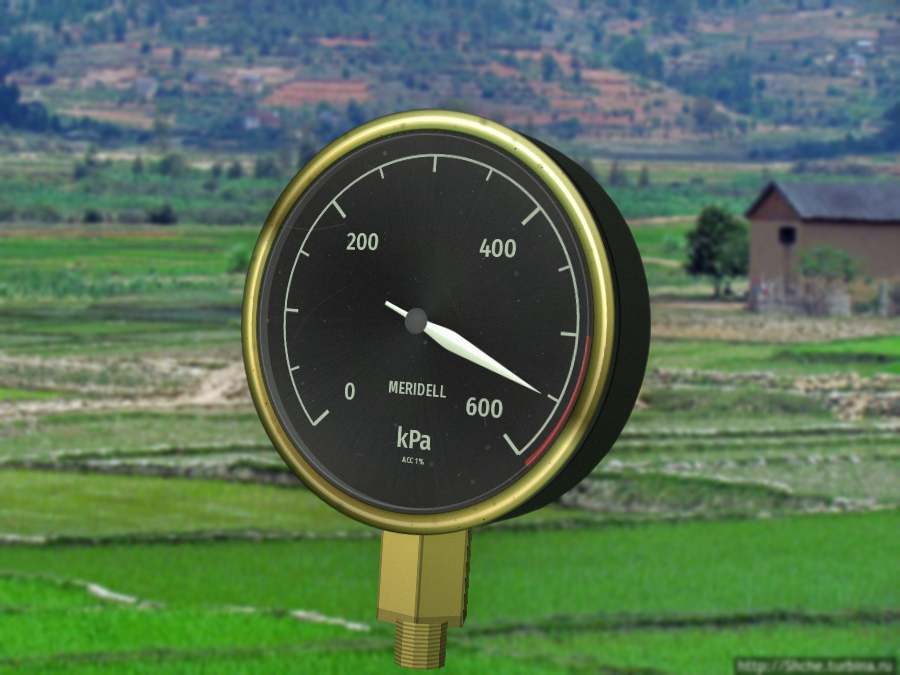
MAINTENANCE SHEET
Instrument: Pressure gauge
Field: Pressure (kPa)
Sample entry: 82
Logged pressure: 550
